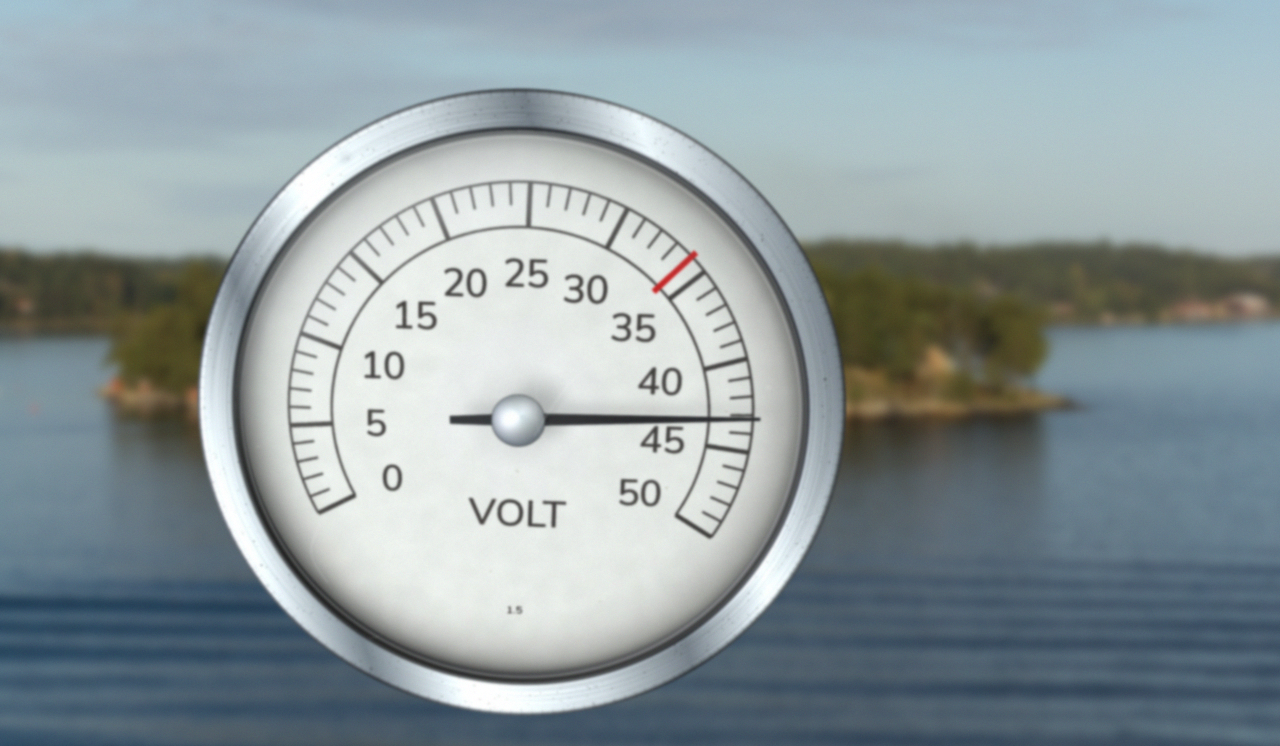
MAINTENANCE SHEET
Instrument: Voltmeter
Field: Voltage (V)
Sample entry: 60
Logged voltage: 43
